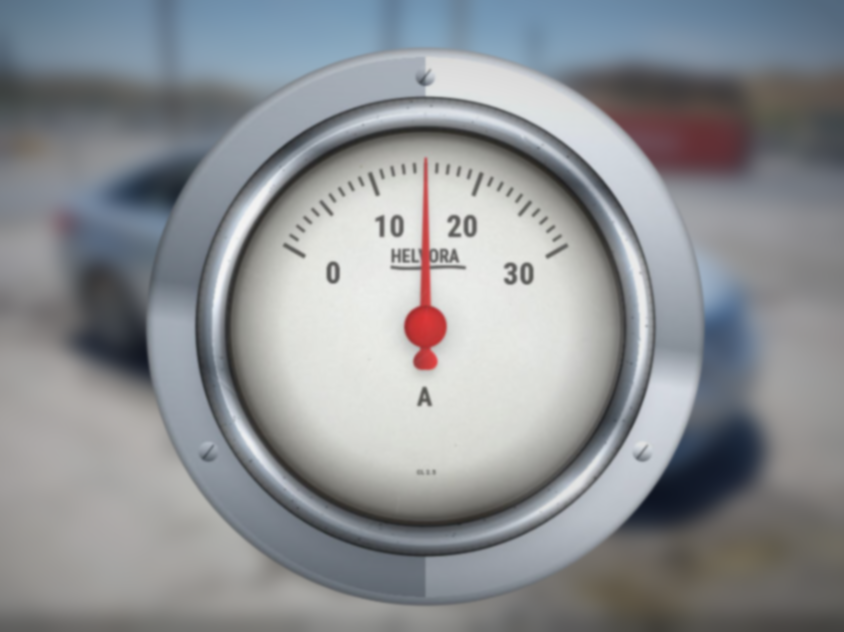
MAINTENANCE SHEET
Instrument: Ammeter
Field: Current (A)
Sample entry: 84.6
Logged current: 15
